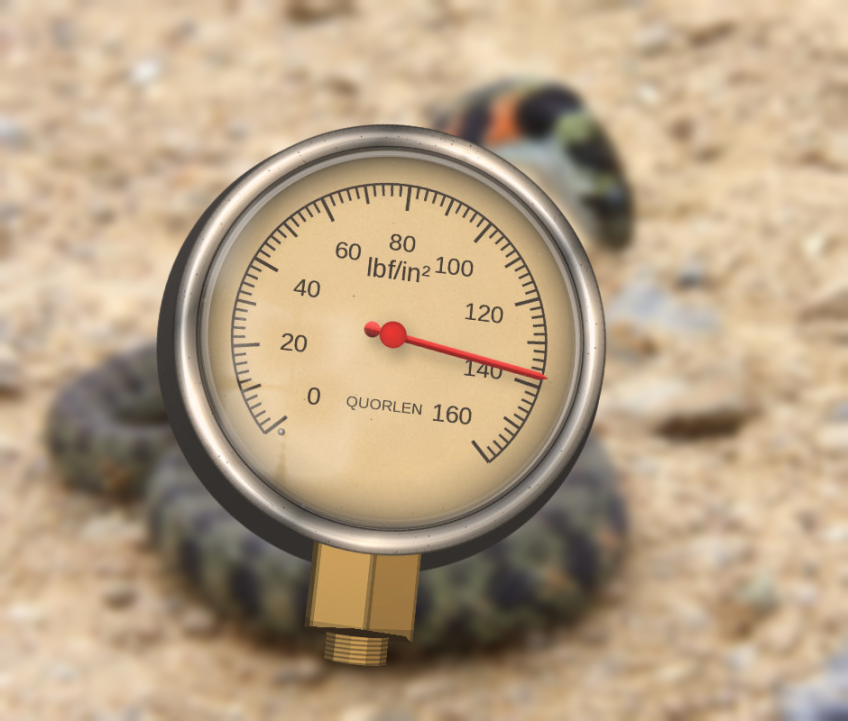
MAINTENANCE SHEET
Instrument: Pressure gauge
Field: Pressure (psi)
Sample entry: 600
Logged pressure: 138
